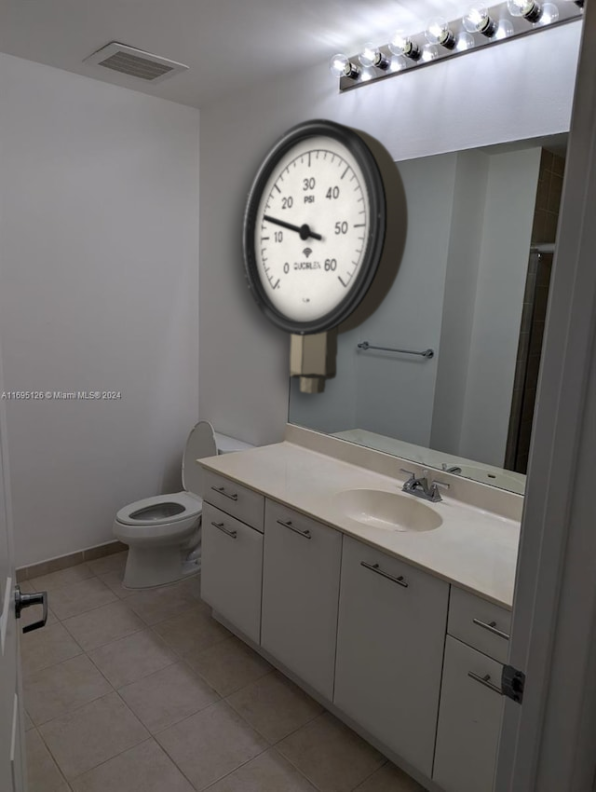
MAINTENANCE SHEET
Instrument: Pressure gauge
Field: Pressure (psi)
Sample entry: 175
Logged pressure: 14
